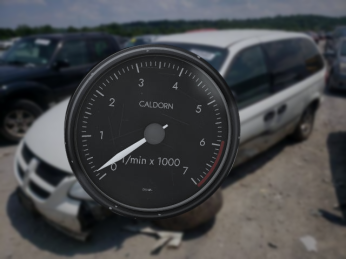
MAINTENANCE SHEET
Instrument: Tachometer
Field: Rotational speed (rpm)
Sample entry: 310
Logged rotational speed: 200
